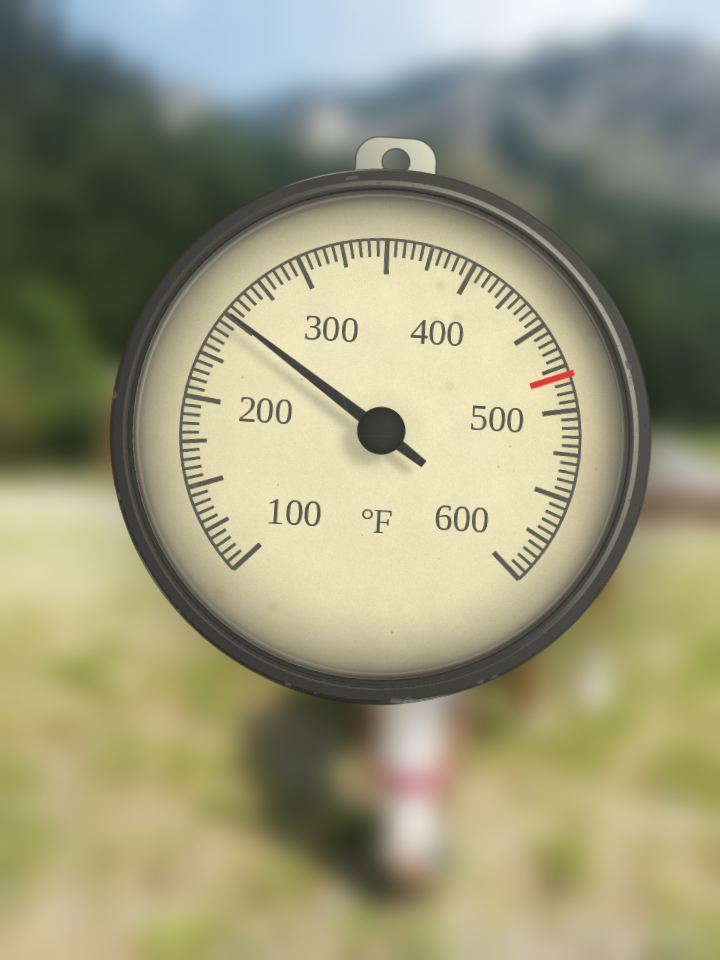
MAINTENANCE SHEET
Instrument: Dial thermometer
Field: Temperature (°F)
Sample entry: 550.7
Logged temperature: 250
